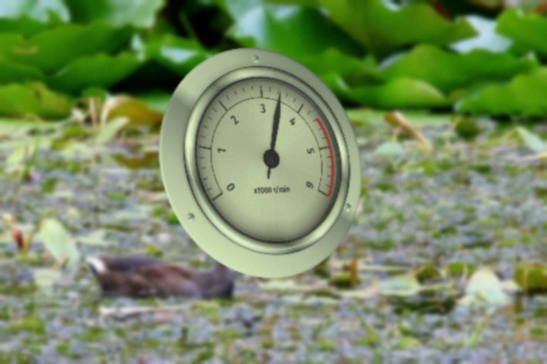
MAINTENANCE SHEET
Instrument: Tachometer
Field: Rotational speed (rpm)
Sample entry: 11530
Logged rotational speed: 3400
